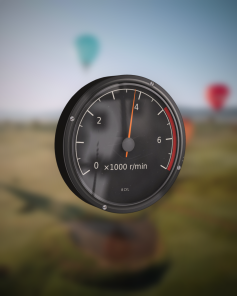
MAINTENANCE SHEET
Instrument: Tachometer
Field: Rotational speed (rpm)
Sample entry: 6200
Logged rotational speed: 3750
